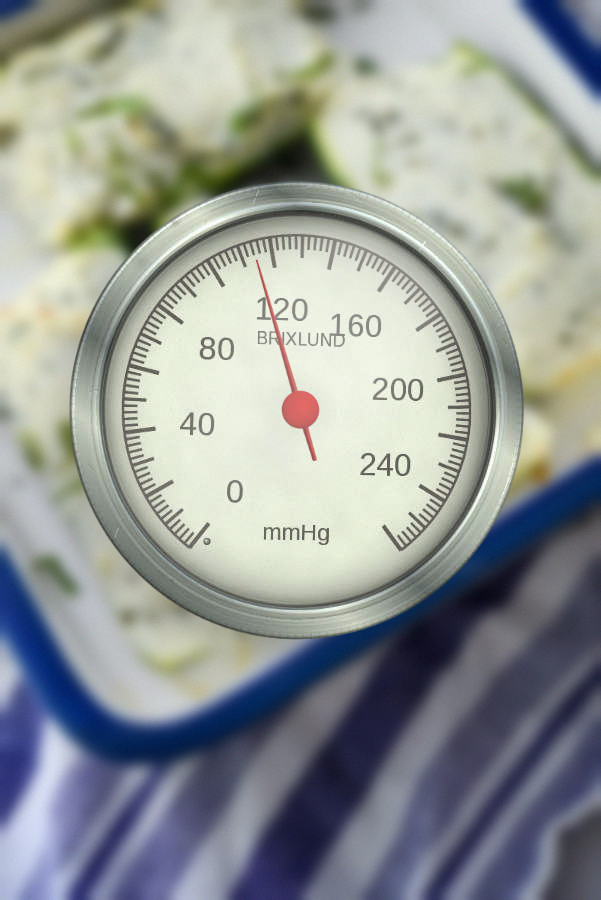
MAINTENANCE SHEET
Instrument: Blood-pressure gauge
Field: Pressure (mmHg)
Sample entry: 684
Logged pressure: 114
